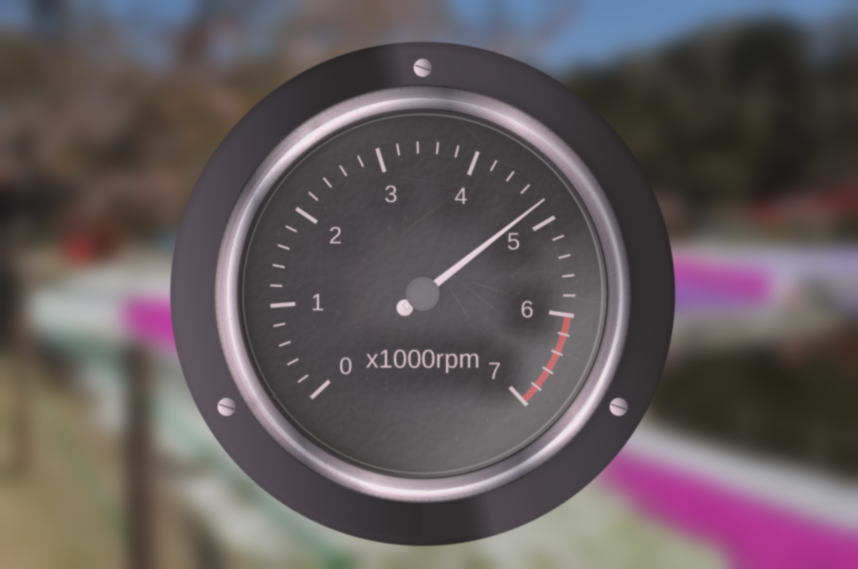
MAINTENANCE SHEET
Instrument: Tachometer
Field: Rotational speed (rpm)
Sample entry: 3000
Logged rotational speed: 4800
